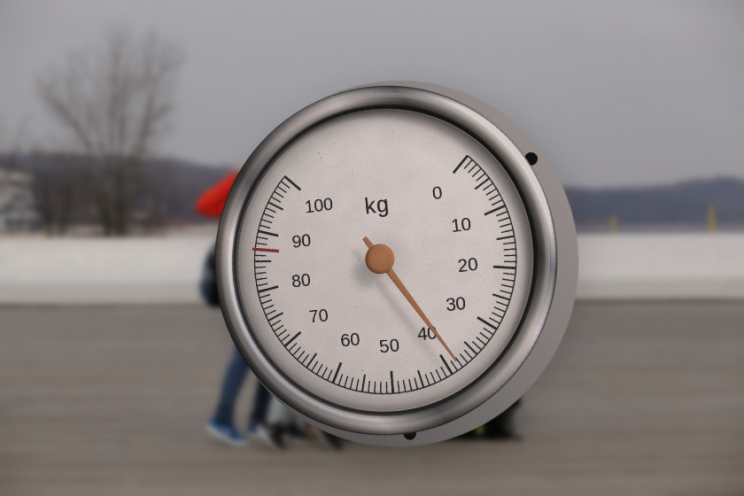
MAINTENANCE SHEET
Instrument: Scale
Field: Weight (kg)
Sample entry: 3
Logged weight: 38
